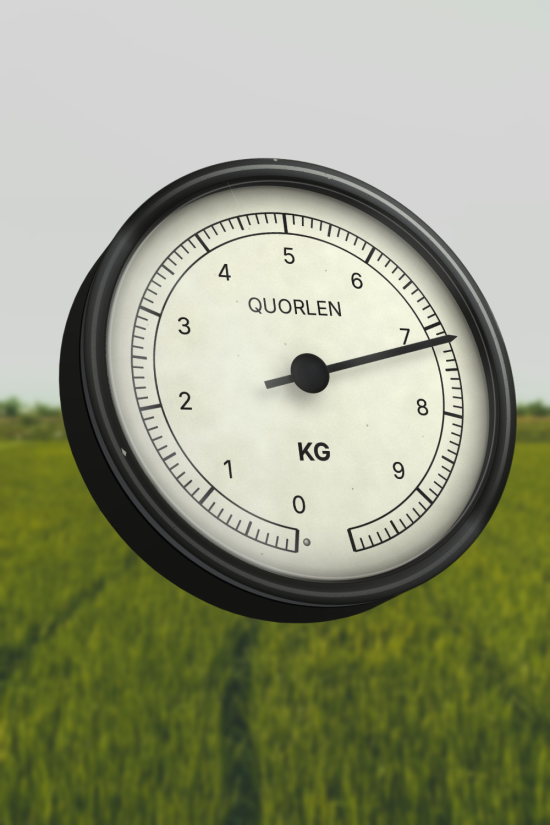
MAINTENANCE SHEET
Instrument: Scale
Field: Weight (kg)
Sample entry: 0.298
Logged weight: 7.2
